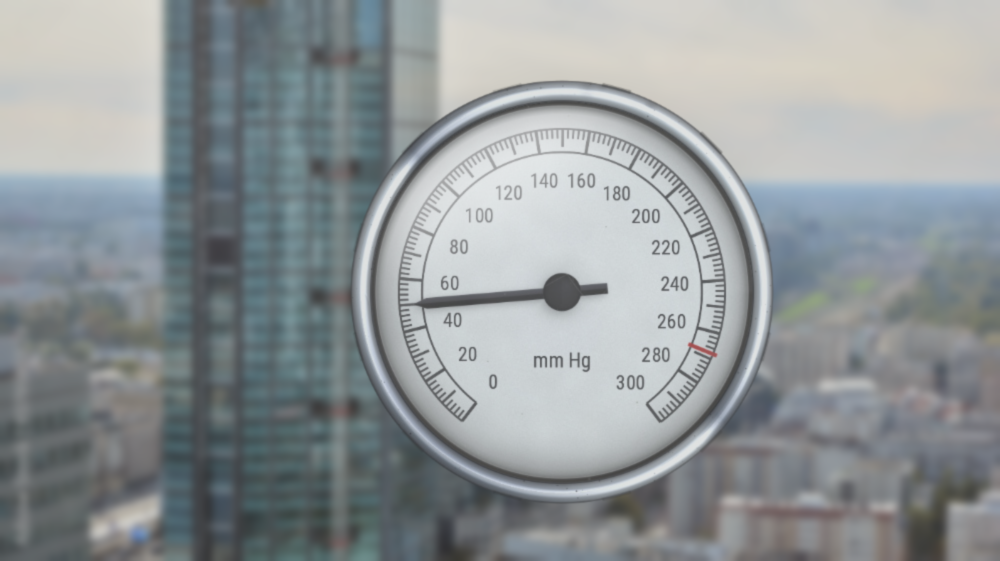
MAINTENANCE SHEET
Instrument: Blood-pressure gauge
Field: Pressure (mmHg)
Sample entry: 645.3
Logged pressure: 50
